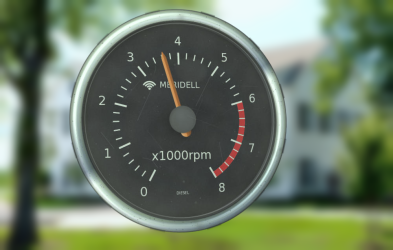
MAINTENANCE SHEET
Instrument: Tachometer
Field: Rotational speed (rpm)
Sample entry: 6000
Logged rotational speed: 3600
